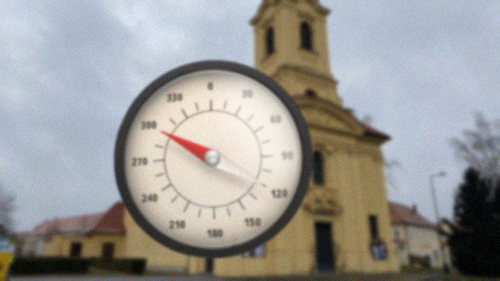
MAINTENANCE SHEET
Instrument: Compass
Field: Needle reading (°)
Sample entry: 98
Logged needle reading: 300
